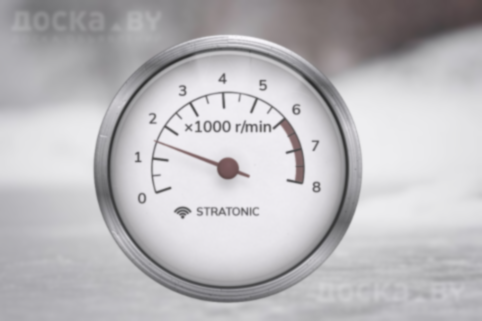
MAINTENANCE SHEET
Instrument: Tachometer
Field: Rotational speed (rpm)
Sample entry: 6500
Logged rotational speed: 1500
